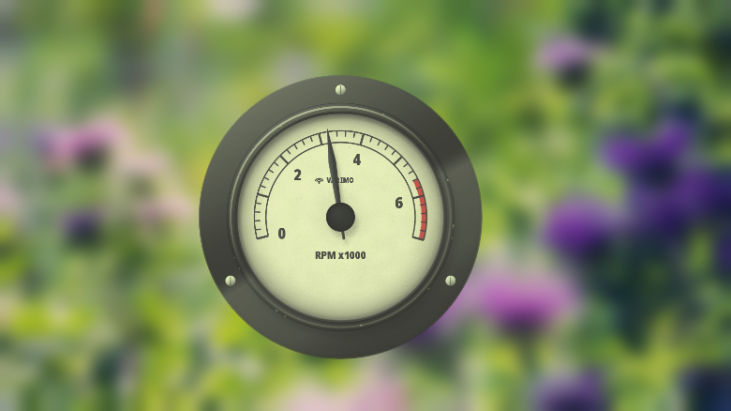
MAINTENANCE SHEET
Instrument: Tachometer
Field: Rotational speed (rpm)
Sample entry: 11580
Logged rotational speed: 3200
